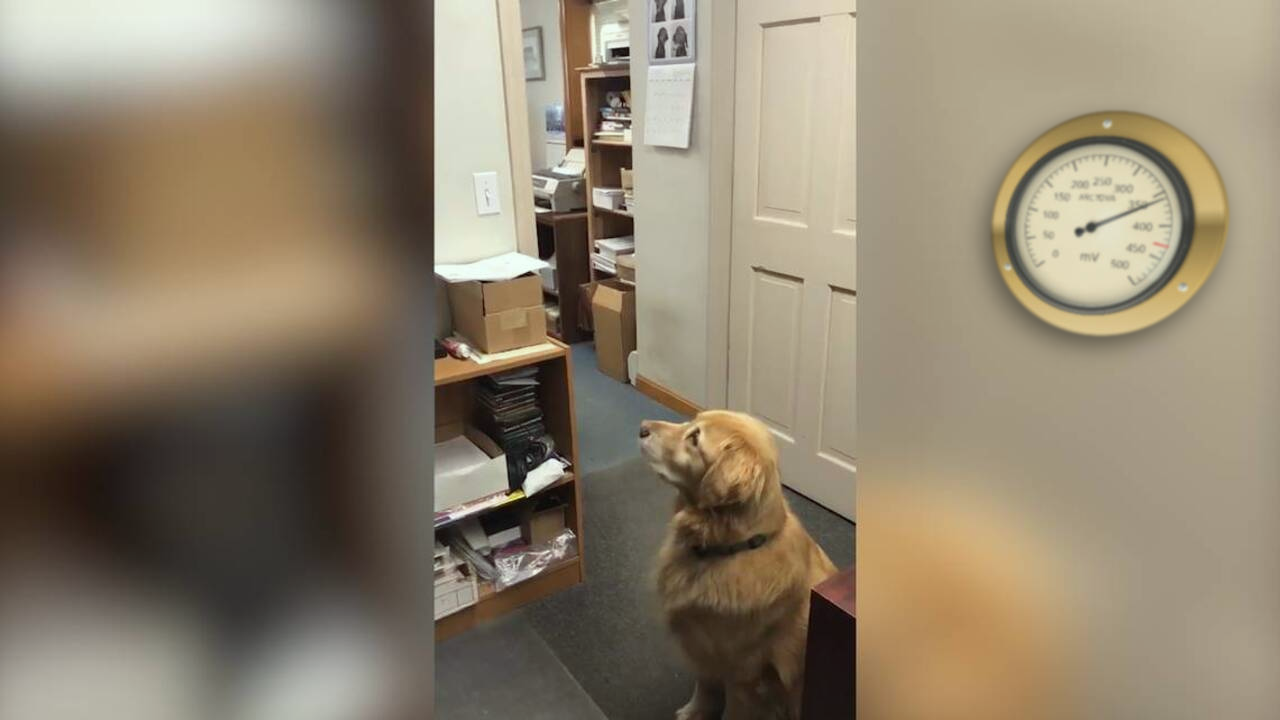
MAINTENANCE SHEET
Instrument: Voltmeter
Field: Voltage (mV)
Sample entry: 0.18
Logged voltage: 360
